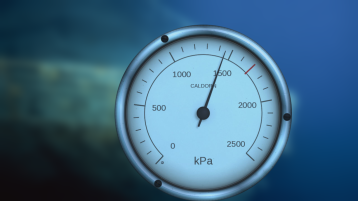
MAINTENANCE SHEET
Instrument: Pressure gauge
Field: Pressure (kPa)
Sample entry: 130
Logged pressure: 1450
